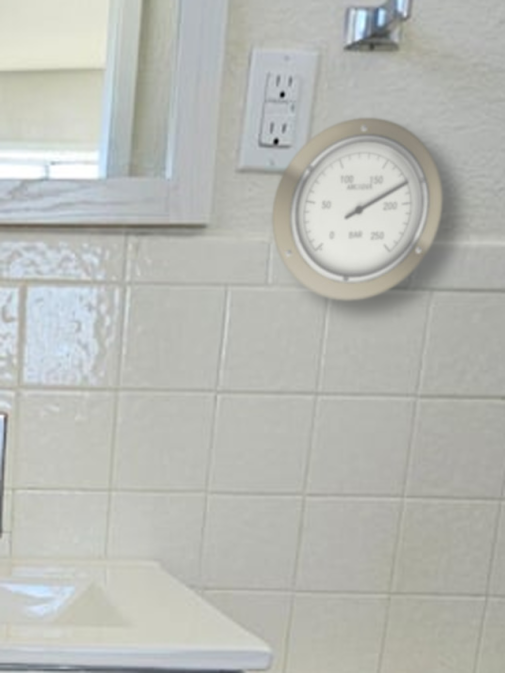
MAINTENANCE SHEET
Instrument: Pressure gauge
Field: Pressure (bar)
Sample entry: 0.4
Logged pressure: 180
